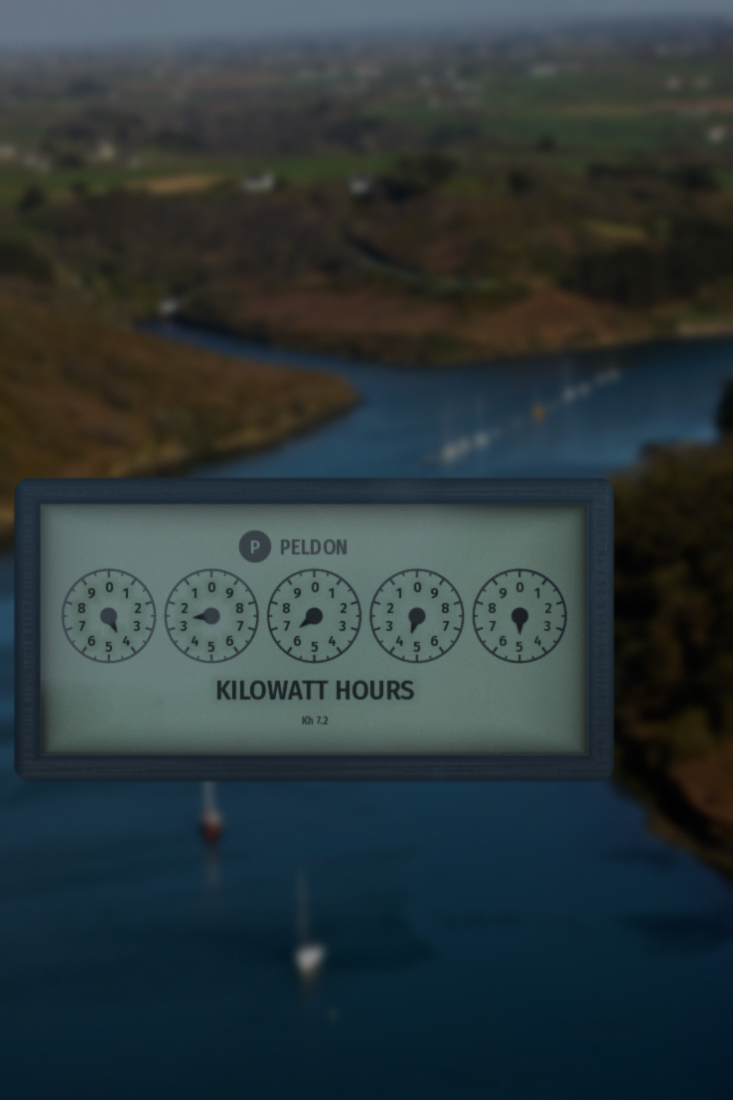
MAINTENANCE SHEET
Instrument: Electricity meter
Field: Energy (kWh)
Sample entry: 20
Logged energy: 42645
